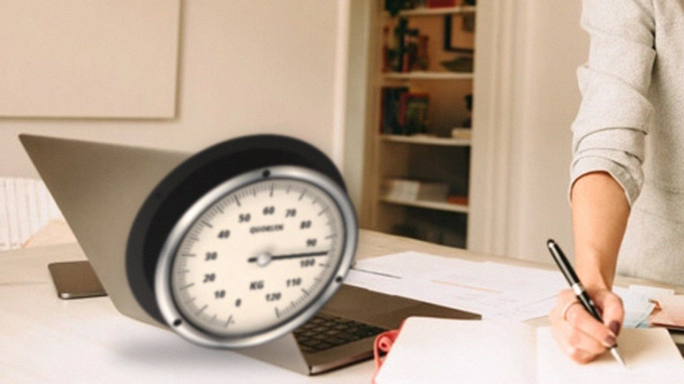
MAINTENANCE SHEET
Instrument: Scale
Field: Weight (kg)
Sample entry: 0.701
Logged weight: 95
